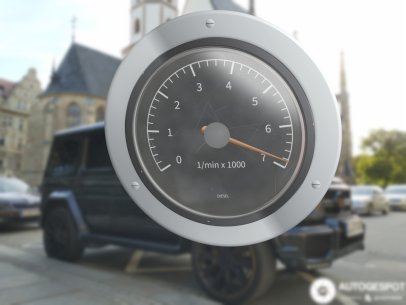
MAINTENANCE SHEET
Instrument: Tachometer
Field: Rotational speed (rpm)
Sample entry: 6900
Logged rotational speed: 6800
